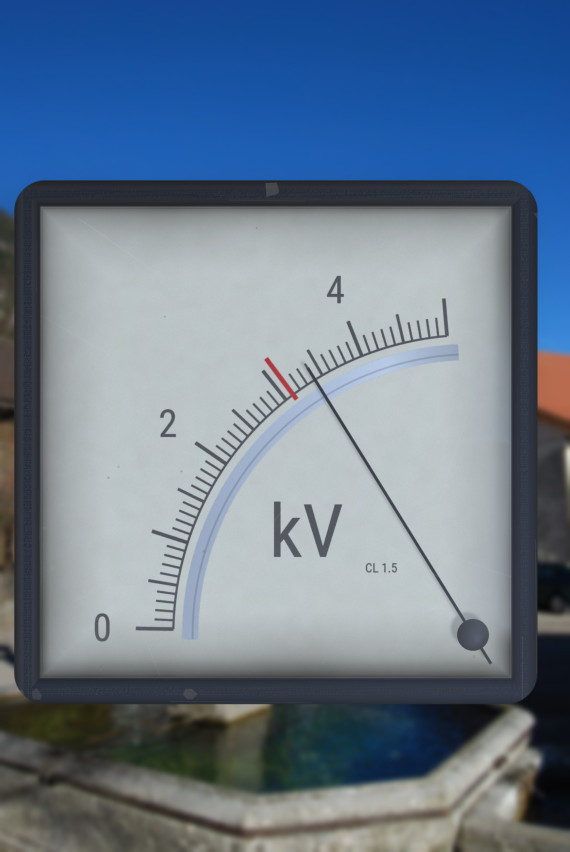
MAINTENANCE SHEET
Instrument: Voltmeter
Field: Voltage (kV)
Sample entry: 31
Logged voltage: 3.4
